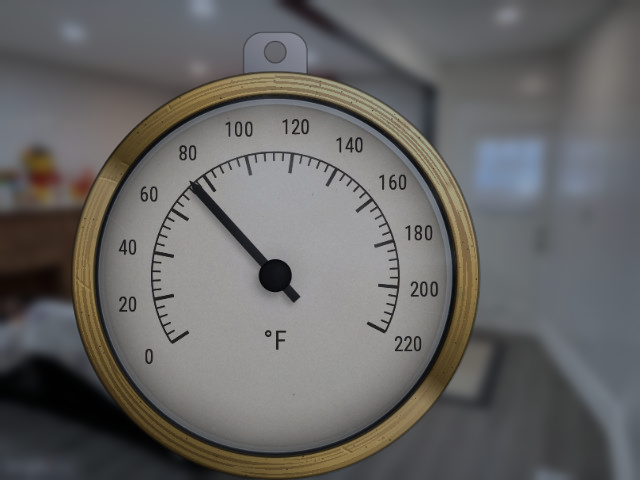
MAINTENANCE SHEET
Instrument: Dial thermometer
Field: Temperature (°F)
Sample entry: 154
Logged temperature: 74
